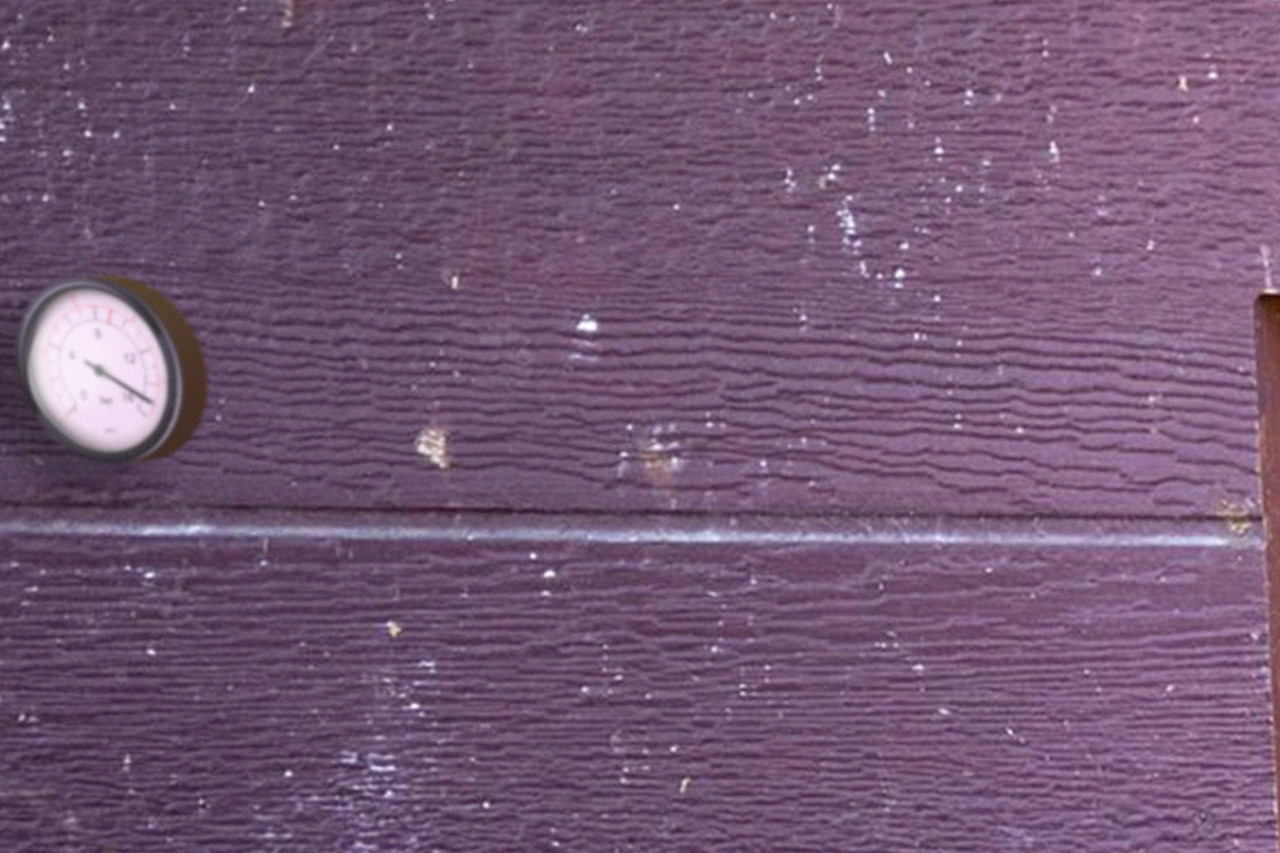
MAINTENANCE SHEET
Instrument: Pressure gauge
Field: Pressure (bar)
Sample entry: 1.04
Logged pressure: 15
